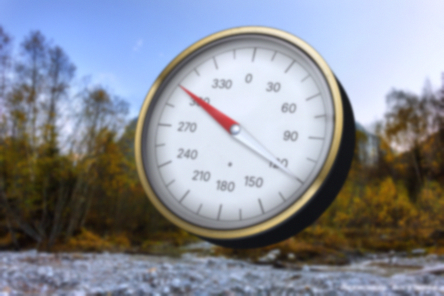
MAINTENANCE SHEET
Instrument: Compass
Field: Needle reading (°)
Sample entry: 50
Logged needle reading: 300
